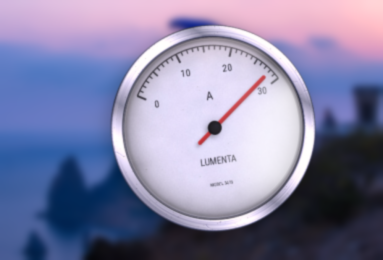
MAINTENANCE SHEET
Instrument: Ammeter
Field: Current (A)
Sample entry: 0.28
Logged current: 28
